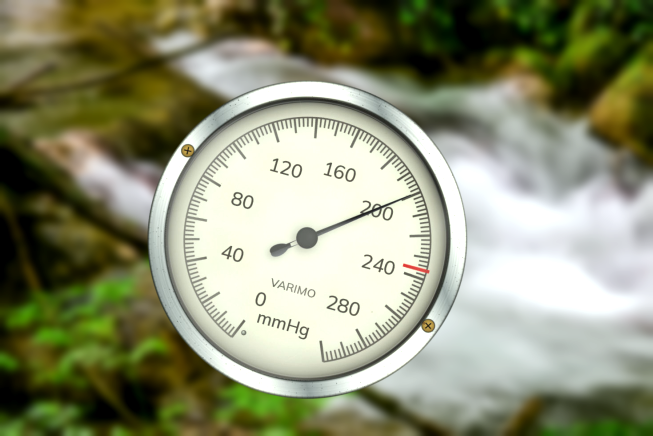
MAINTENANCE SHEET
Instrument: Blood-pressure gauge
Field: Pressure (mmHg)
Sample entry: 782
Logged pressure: 200
